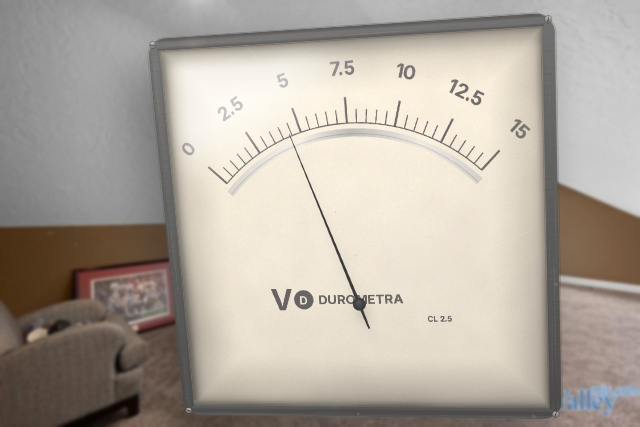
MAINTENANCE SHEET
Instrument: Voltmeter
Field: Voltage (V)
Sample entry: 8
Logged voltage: 4.5
